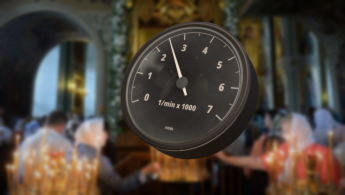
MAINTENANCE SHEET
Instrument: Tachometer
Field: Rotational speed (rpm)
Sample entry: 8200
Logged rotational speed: 2500
